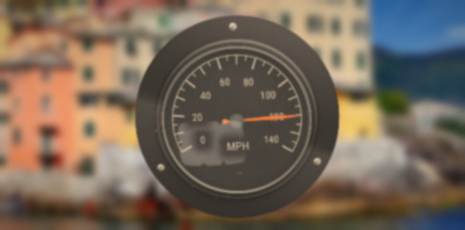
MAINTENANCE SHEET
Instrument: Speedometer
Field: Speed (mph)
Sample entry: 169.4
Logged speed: 120
